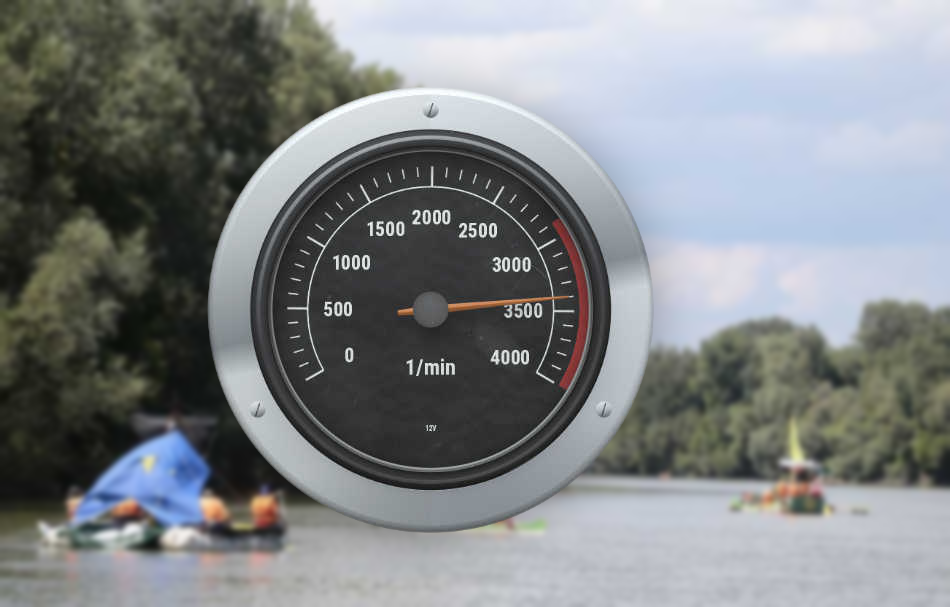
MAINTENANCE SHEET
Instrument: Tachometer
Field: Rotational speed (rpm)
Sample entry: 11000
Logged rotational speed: 3400
